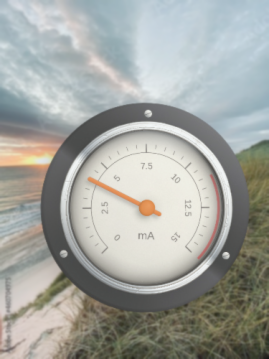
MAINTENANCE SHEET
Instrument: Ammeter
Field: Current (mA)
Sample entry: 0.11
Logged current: 4
